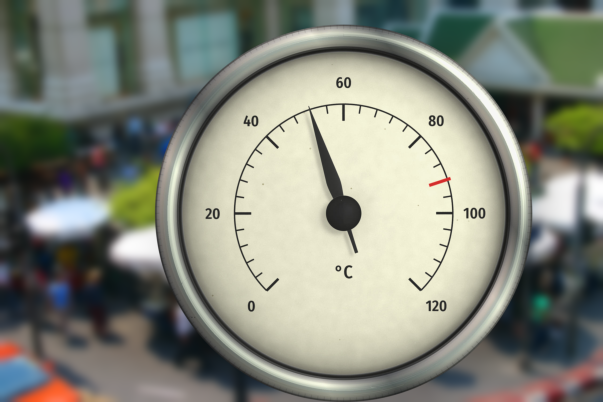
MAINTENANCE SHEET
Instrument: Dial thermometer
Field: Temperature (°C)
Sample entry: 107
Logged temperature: 52
